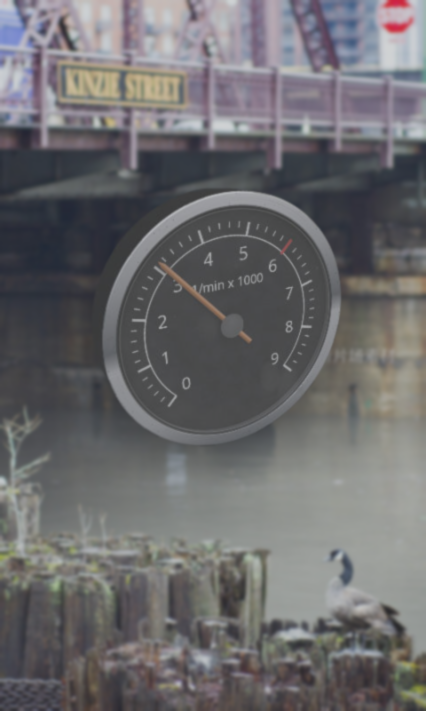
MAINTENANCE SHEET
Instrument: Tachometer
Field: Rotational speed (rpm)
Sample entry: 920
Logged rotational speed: 3100
